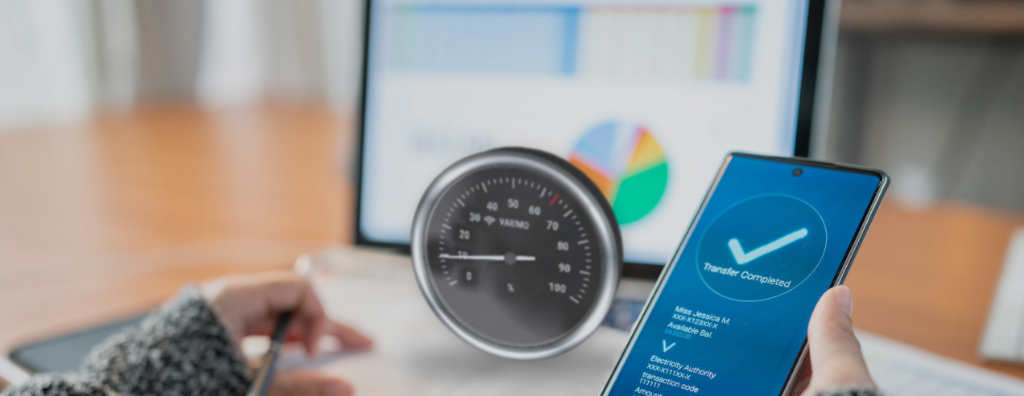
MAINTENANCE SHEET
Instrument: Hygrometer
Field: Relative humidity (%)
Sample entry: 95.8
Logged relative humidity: 10
